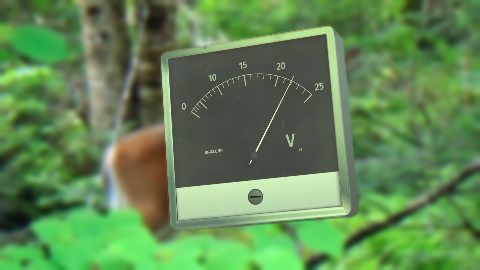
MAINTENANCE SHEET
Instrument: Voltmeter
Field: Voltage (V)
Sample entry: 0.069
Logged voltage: 22
